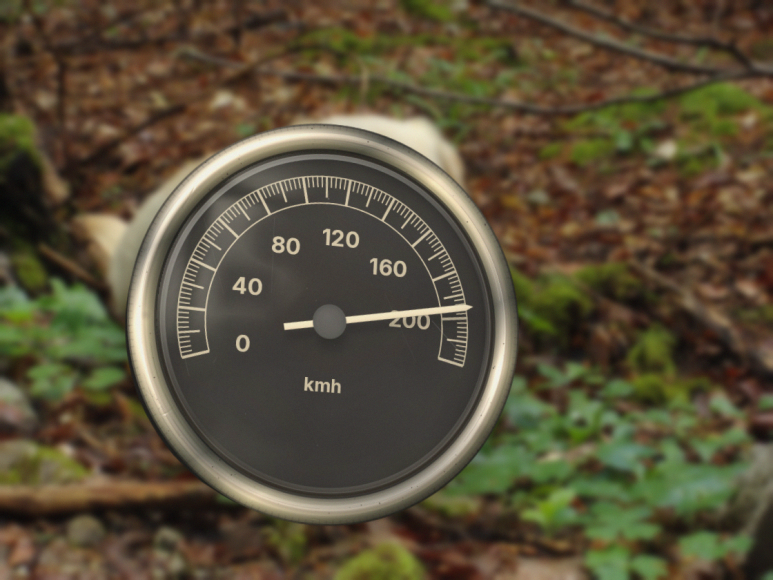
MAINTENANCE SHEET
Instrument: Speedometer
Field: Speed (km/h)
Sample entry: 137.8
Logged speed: 196
